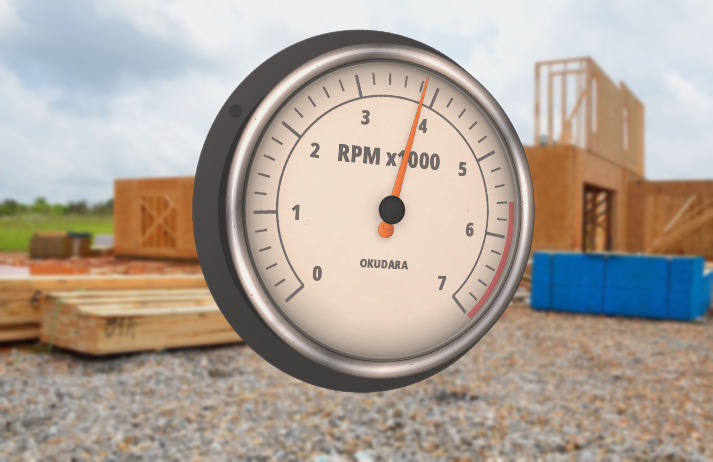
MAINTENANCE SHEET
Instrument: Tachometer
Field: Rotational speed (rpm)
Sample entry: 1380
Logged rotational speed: 3800
